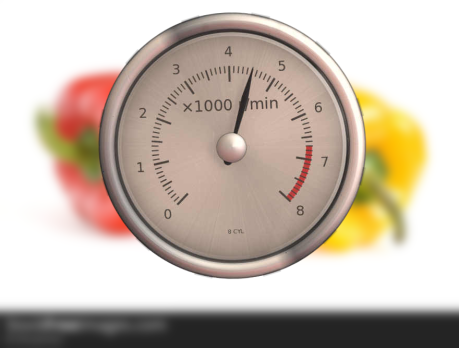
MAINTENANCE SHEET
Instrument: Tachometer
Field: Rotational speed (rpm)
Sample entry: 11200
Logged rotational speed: 4500
